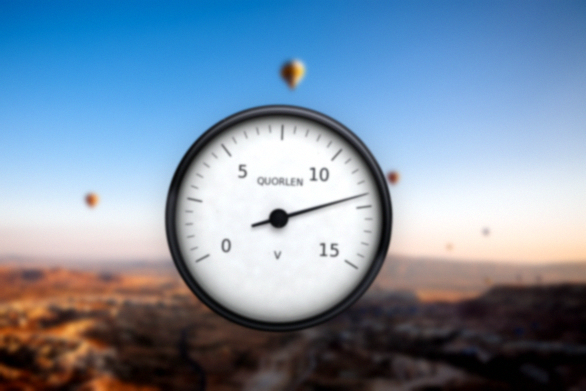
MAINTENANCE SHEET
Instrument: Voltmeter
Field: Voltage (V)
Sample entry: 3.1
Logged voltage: 12
